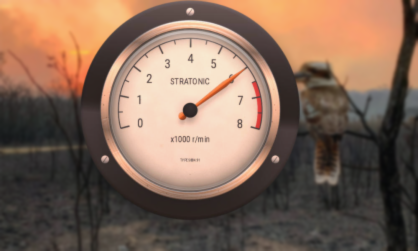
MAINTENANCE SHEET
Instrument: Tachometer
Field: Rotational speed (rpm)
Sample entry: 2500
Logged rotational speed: 6000
